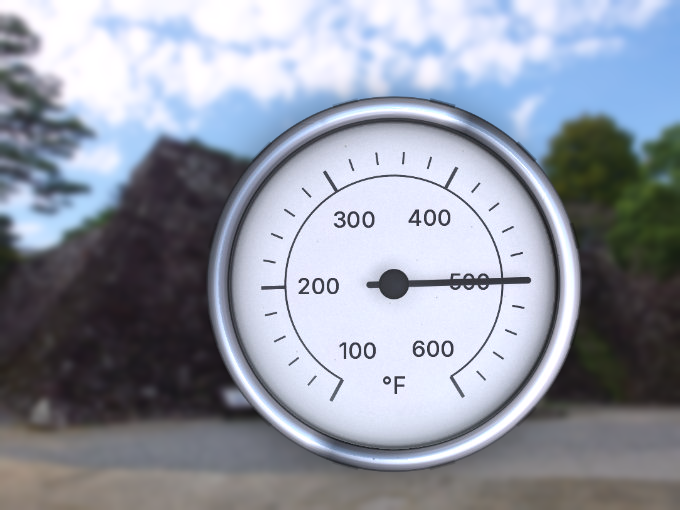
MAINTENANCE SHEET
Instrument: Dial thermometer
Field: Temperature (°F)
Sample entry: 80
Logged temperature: 500
